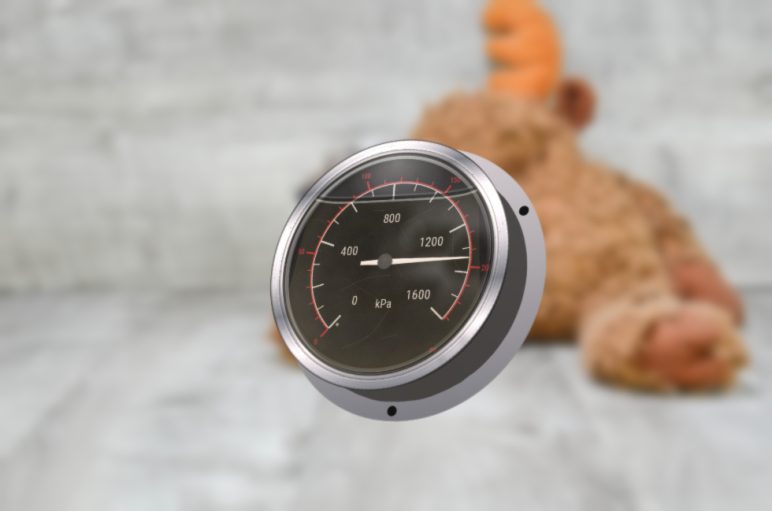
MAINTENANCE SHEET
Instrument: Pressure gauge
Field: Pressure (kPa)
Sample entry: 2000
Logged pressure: 1350
